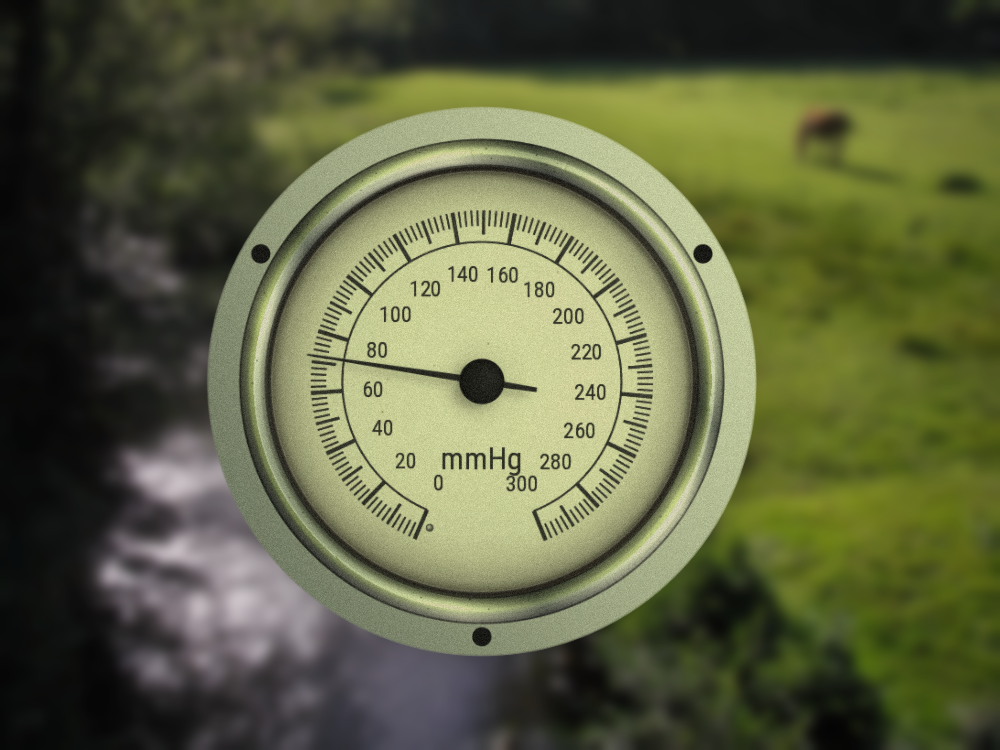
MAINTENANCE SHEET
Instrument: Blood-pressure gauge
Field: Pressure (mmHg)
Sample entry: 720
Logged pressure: 72
